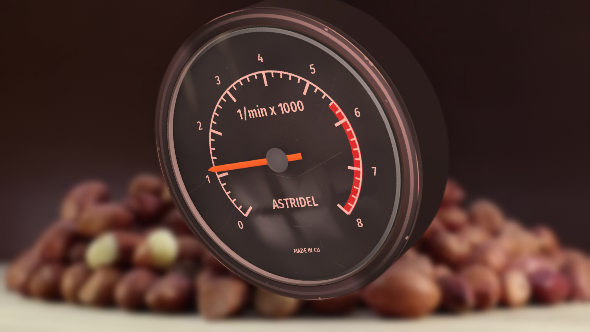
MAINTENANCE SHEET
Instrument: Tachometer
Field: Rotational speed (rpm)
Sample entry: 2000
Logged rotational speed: 1200
